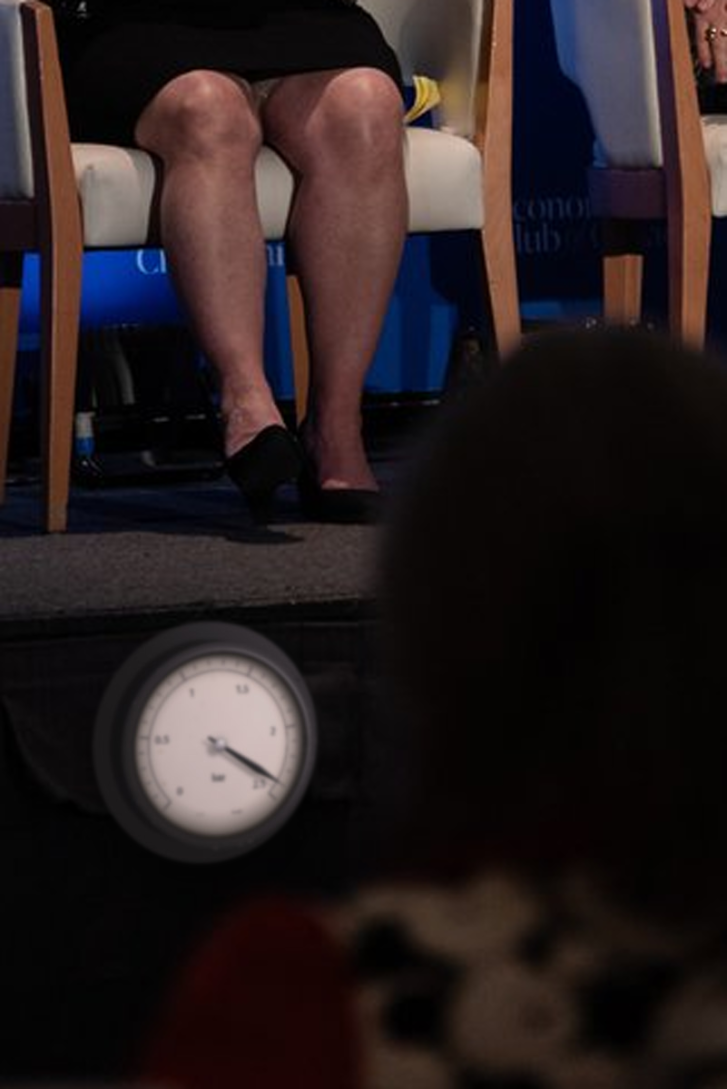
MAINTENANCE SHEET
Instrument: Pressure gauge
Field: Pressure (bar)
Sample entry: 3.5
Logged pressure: 2.4
